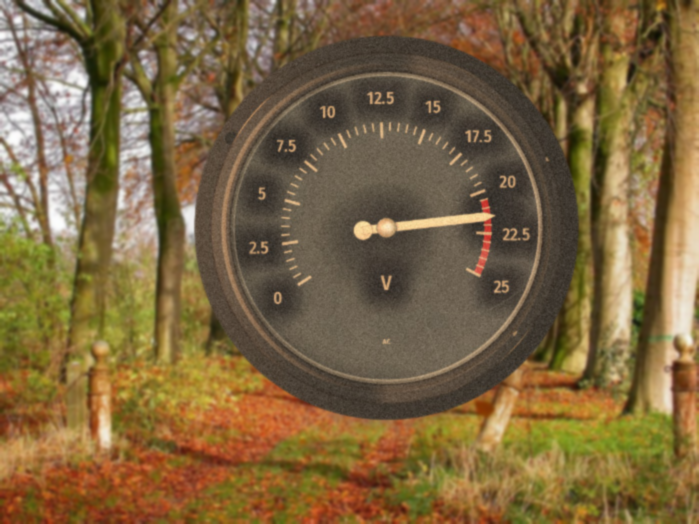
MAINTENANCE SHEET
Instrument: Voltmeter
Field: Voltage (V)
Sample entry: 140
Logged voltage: 21.5
